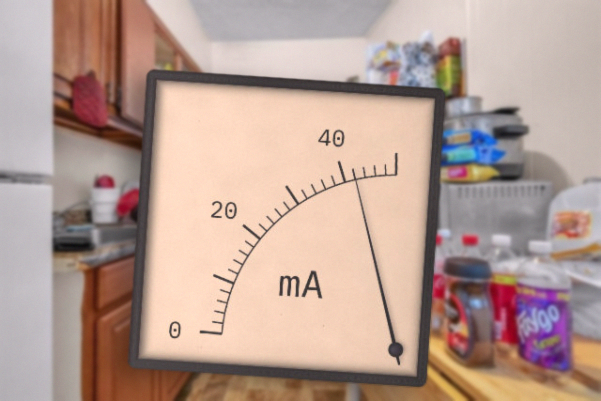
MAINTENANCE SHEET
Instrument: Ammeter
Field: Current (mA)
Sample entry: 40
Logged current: 42
